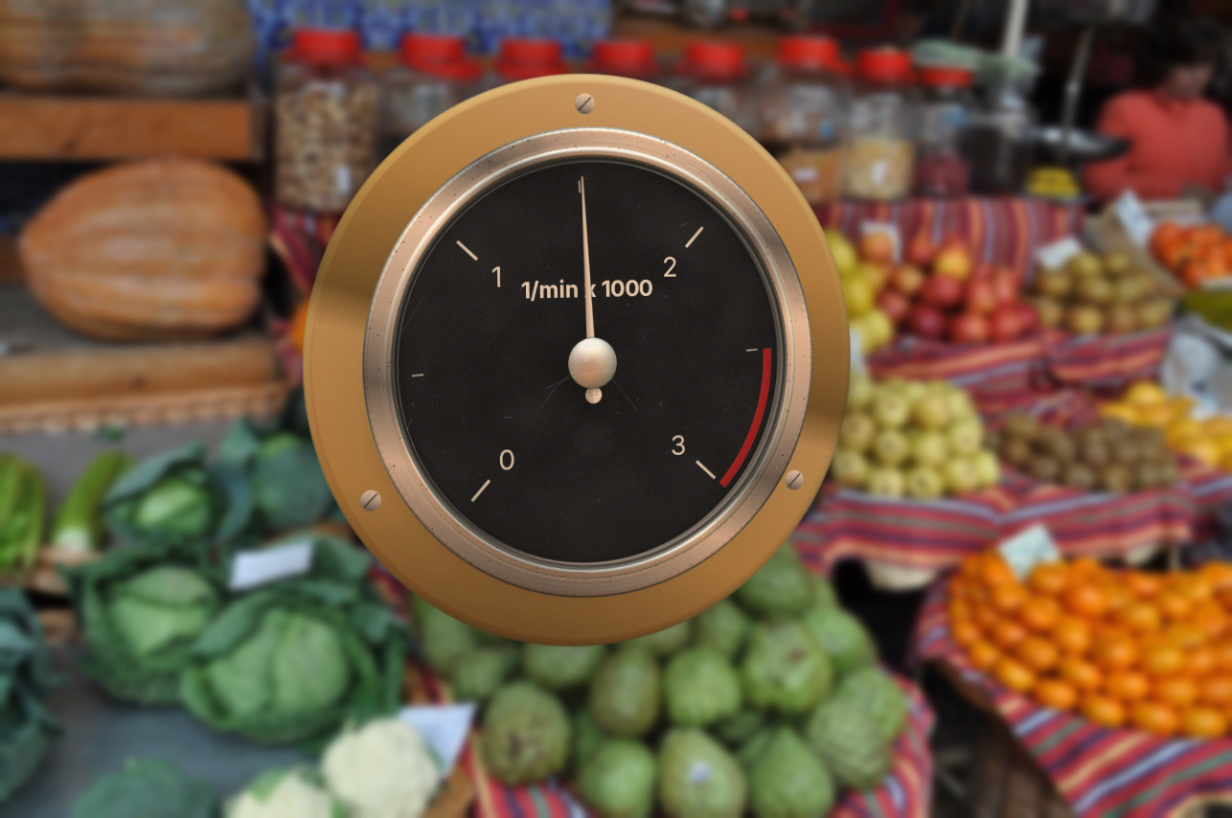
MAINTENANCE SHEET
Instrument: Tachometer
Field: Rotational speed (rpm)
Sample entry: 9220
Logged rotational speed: 1500
